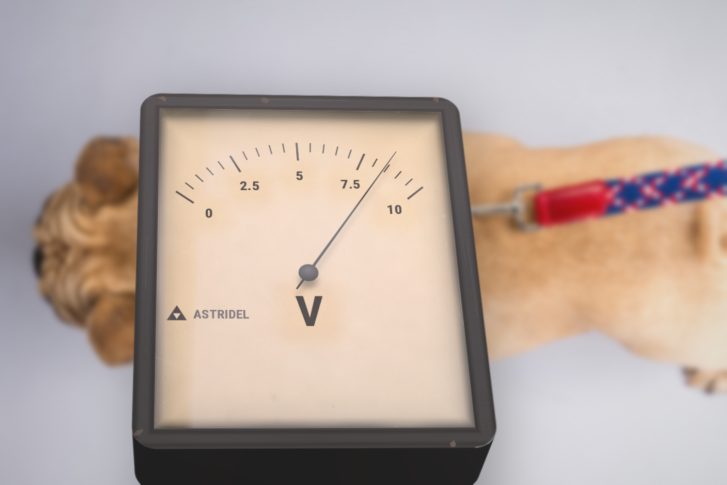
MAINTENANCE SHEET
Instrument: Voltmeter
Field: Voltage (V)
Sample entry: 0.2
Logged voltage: 8.5
